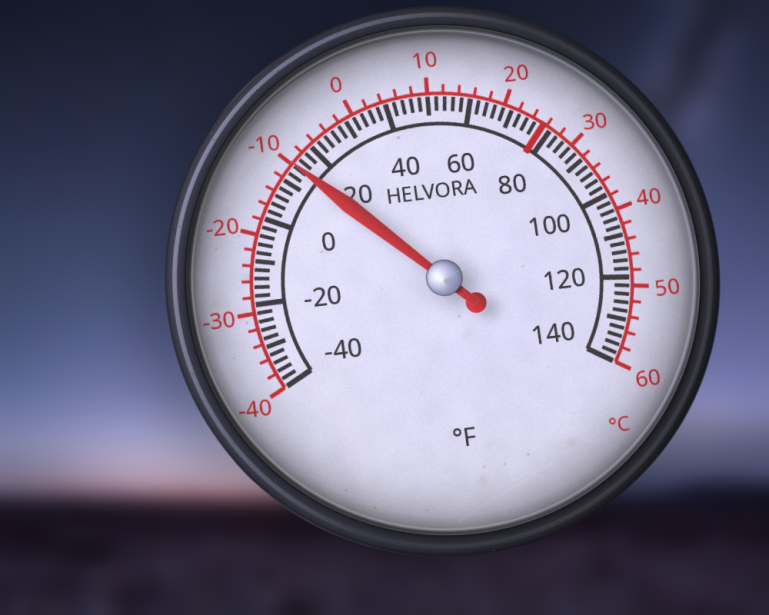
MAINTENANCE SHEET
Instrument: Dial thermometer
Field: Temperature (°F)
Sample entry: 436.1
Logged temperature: 14
